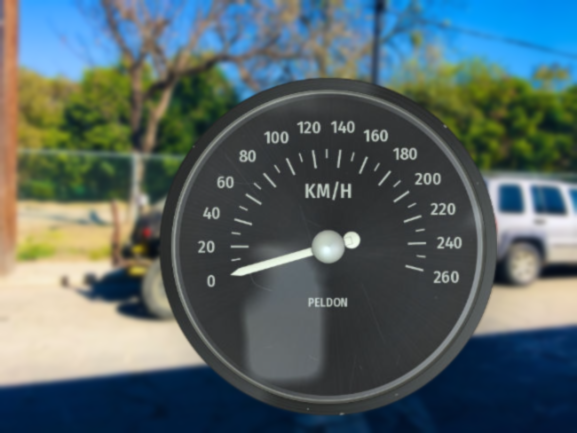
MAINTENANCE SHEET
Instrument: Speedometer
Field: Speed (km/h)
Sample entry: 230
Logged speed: 0
